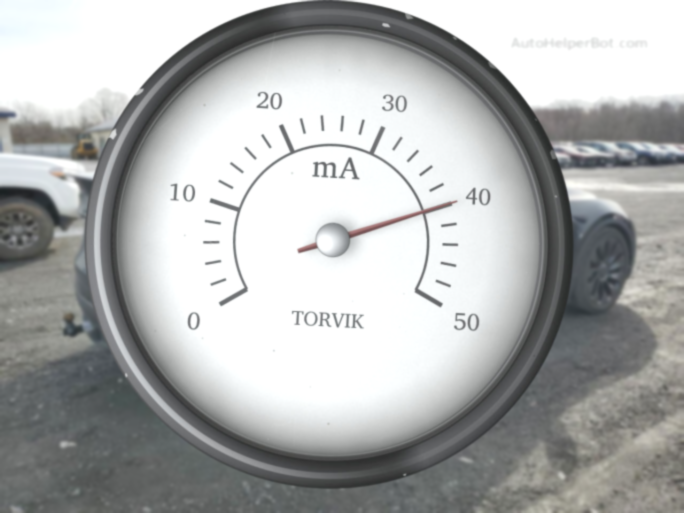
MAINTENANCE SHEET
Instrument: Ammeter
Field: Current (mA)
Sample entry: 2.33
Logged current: 40
